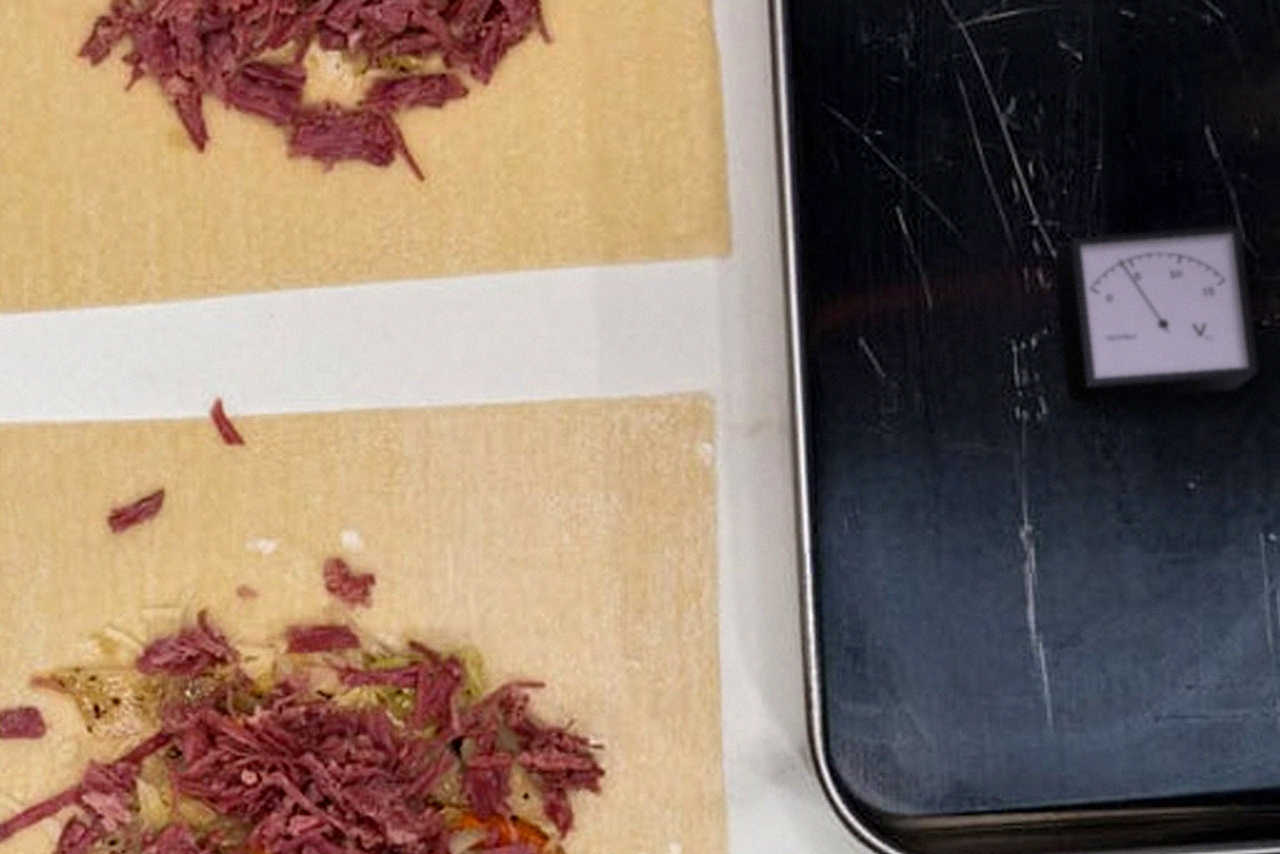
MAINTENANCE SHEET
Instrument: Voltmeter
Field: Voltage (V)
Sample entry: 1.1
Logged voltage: 4
